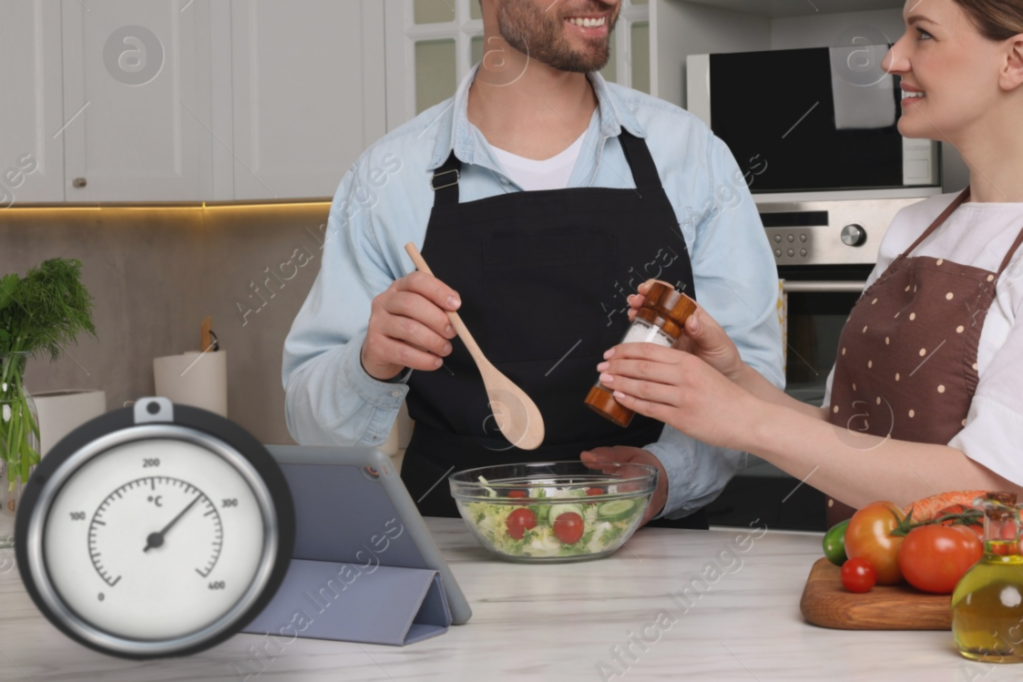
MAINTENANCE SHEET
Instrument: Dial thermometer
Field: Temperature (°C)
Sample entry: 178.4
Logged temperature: 270
